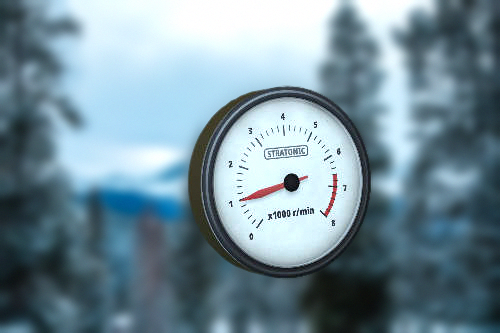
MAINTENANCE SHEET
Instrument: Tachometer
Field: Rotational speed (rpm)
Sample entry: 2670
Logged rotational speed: 1000
